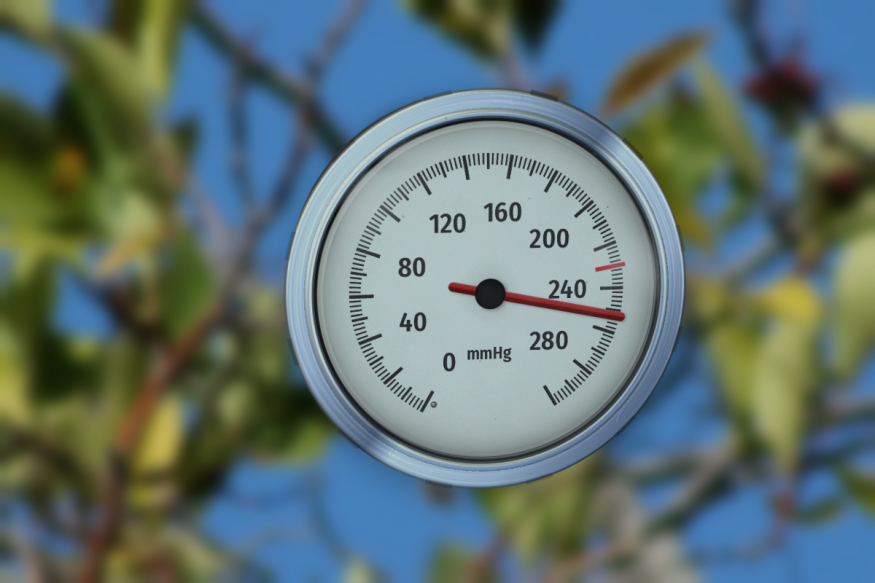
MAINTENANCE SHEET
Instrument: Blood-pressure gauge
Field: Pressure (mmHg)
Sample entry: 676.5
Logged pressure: 252
